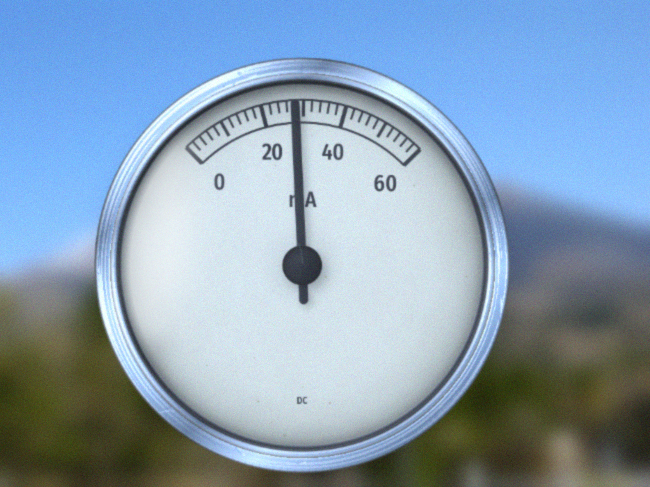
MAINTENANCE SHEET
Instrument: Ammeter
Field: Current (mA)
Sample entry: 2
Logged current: 28
